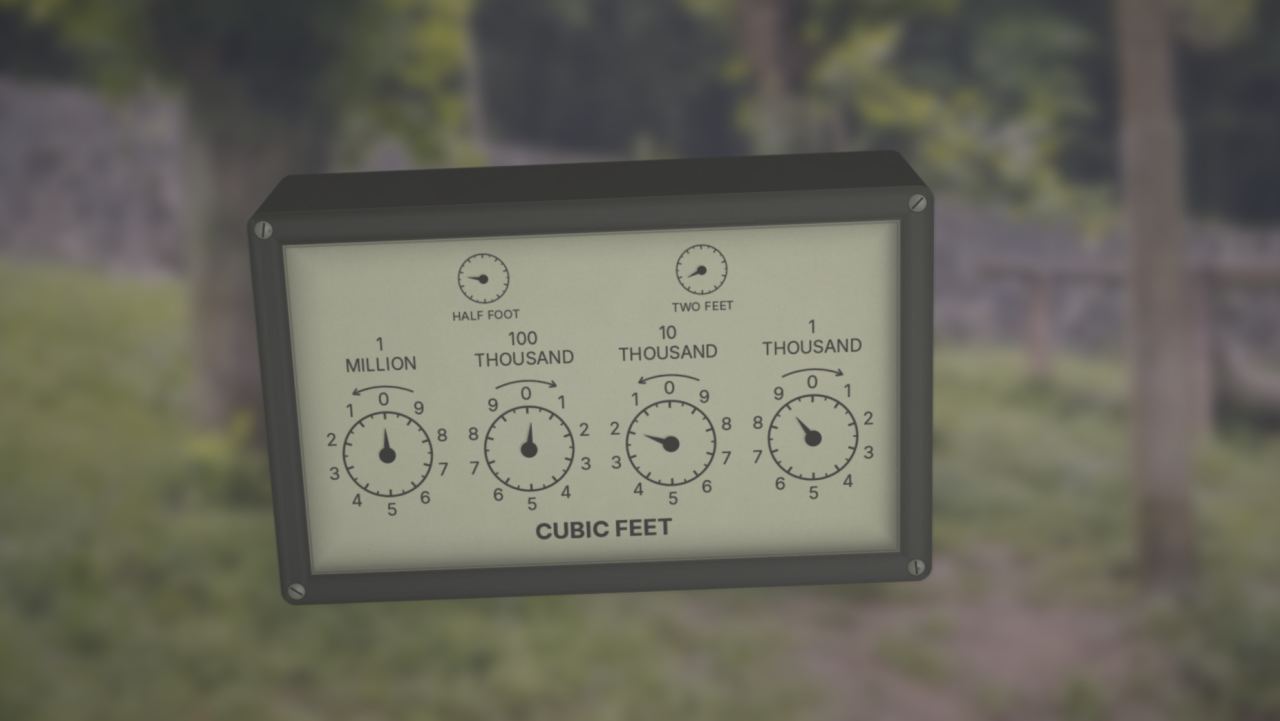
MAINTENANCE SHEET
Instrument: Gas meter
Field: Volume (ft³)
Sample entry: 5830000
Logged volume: 1900
